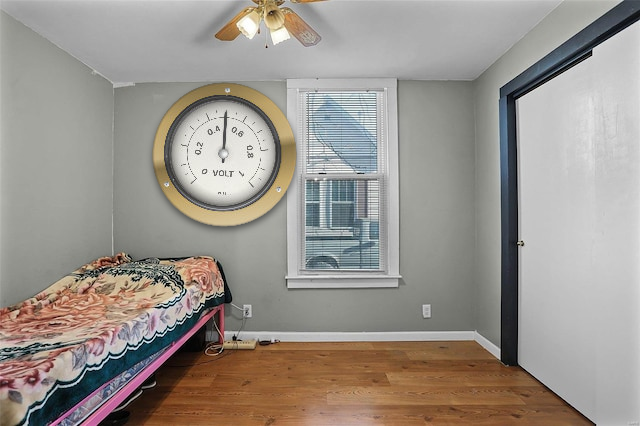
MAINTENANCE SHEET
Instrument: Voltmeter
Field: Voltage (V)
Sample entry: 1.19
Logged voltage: 0.5
